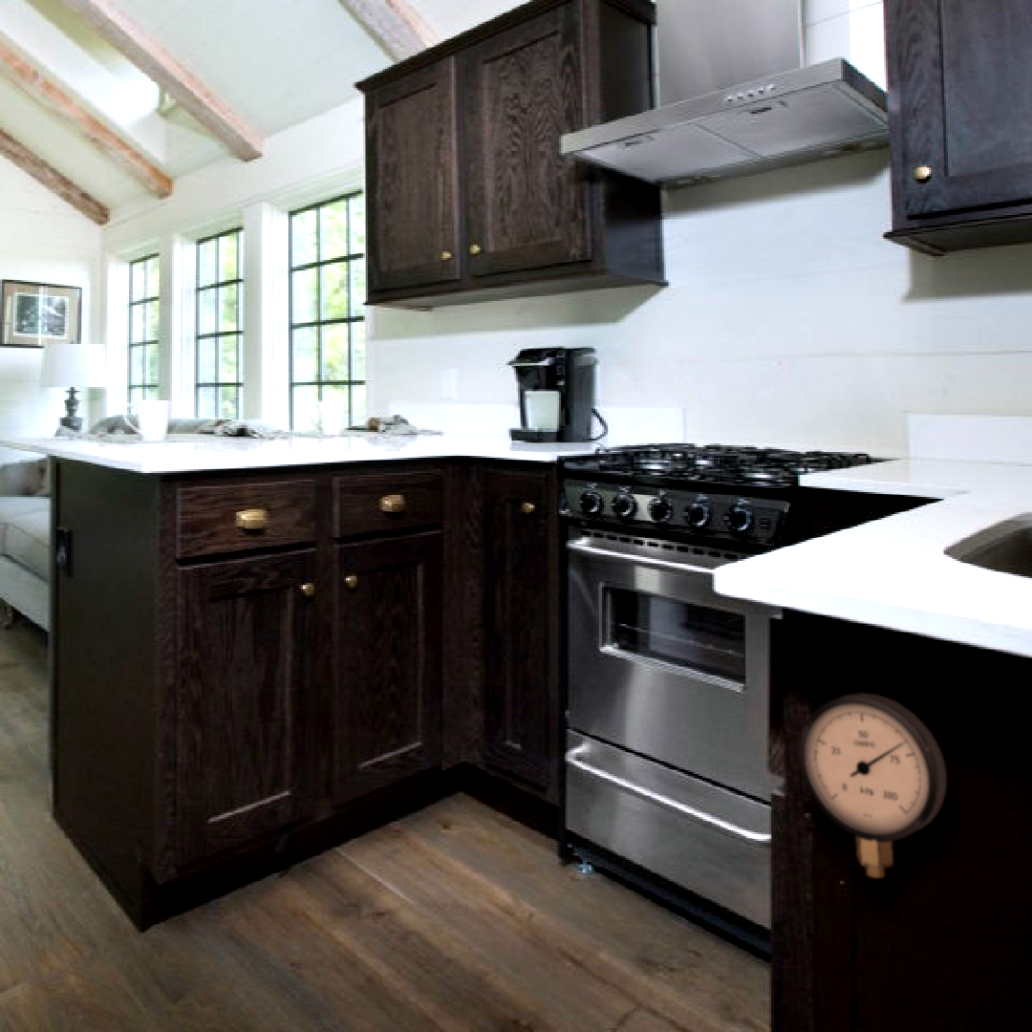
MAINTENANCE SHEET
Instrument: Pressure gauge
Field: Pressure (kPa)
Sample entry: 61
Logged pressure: 70
